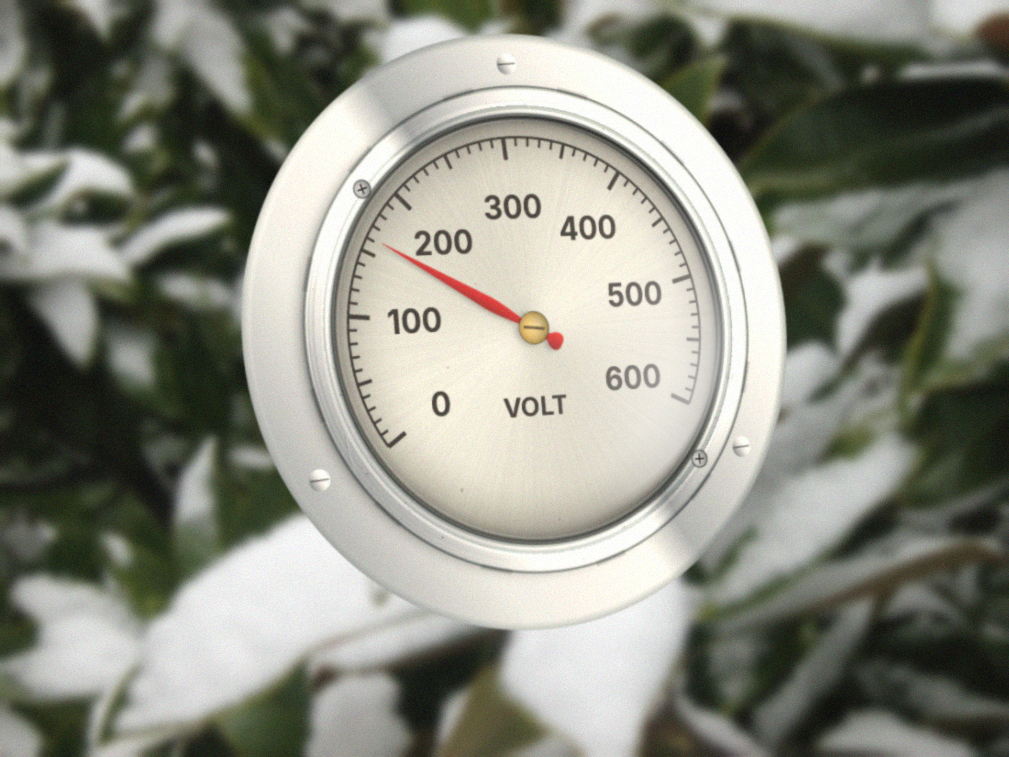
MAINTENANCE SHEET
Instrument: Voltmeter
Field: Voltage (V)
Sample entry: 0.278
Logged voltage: 160
